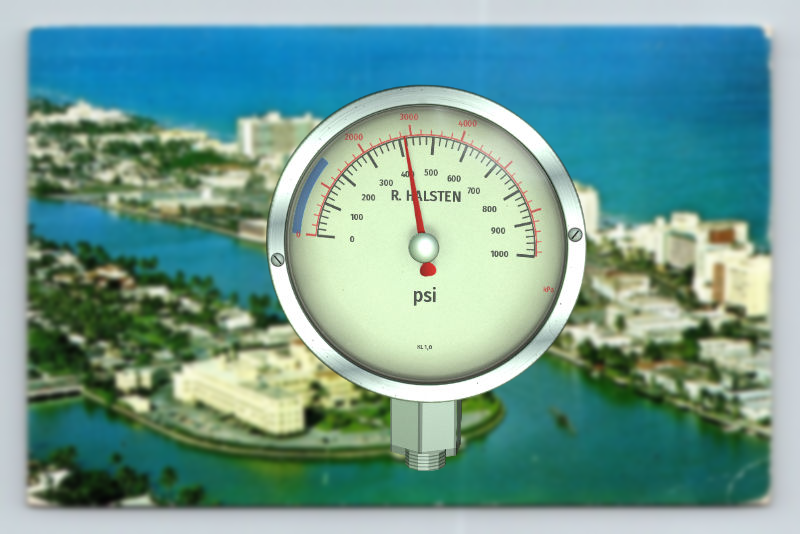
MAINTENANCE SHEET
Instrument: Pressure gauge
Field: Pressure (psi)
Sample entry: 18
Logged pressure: 420
